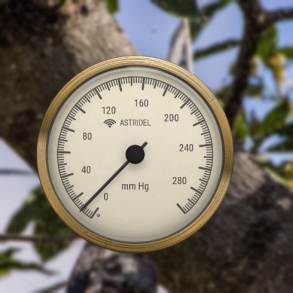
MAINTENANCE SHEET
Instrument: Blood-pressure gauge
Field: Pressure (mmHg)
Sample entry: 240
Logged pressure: 10
